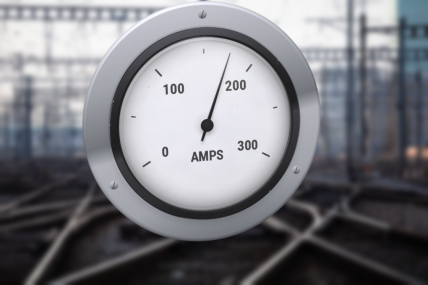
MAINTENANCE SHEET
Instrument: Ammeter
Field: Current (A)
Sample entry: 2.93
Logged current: 175
